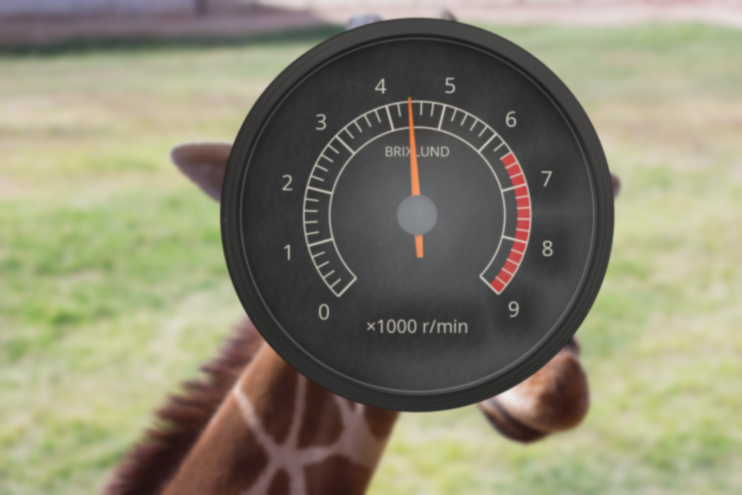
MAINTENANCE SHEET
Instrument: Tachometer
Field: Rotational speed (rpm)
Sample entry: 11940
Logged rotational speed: 4400
